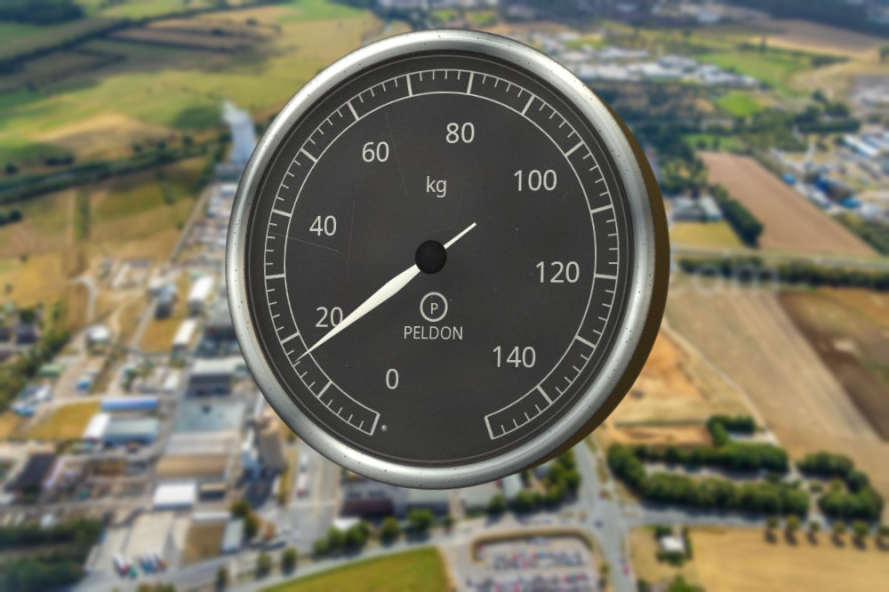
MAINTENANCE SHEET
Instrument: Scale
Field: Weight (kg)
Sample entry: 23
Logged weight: 16
